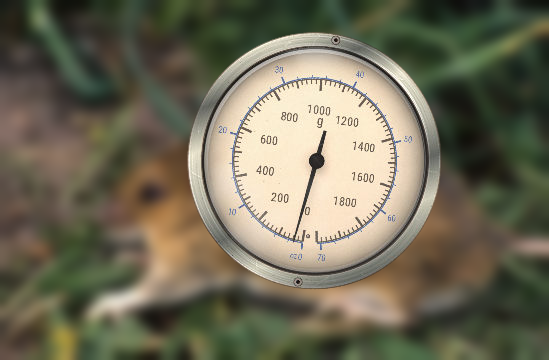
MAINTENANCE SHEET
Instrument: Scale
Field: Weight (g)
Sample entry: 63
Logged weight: 40
